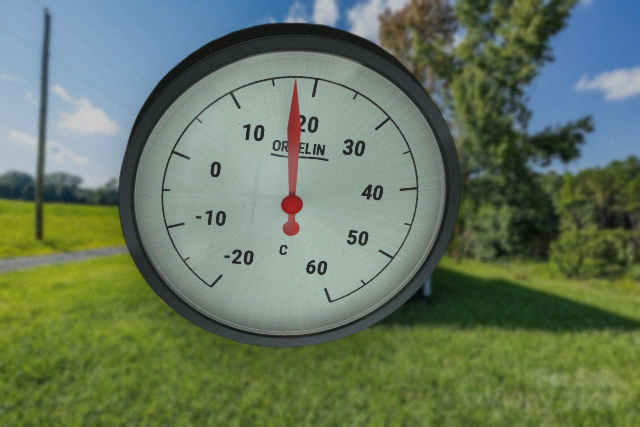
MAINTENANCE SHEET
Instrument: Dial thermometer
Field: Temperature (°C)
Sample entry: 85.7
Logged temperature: 17.5
